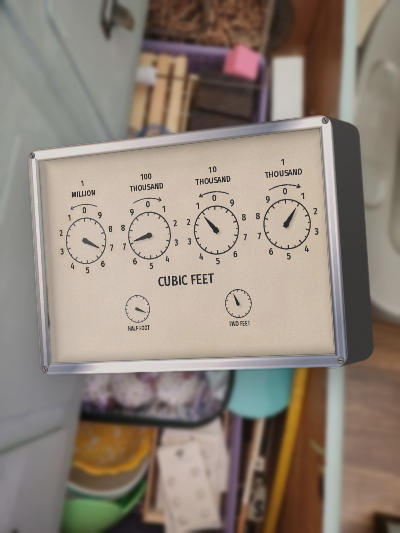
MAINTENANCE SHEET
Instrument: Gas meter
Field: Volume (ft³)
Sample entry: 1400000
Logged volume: 671100
